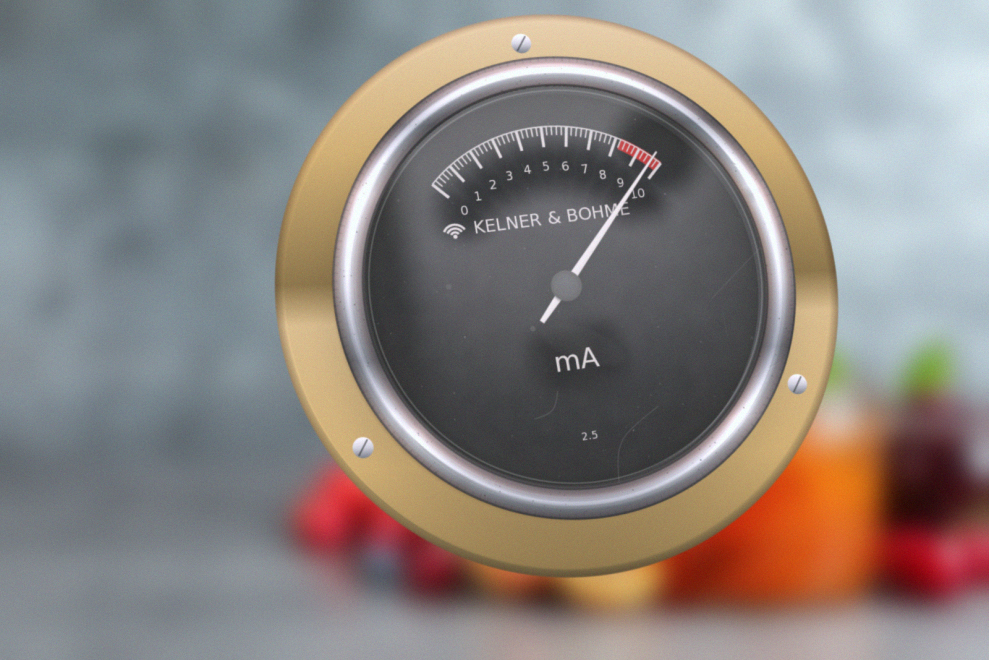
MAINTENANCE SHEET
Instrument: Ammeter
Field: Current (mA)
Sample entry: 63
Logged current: 9.6
